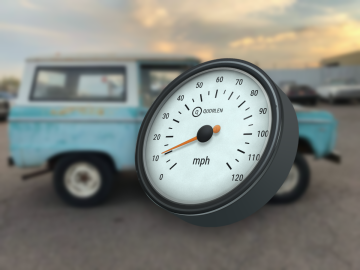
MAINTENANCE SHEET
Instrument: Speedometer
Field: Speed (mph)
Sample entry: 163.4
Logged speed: 10
